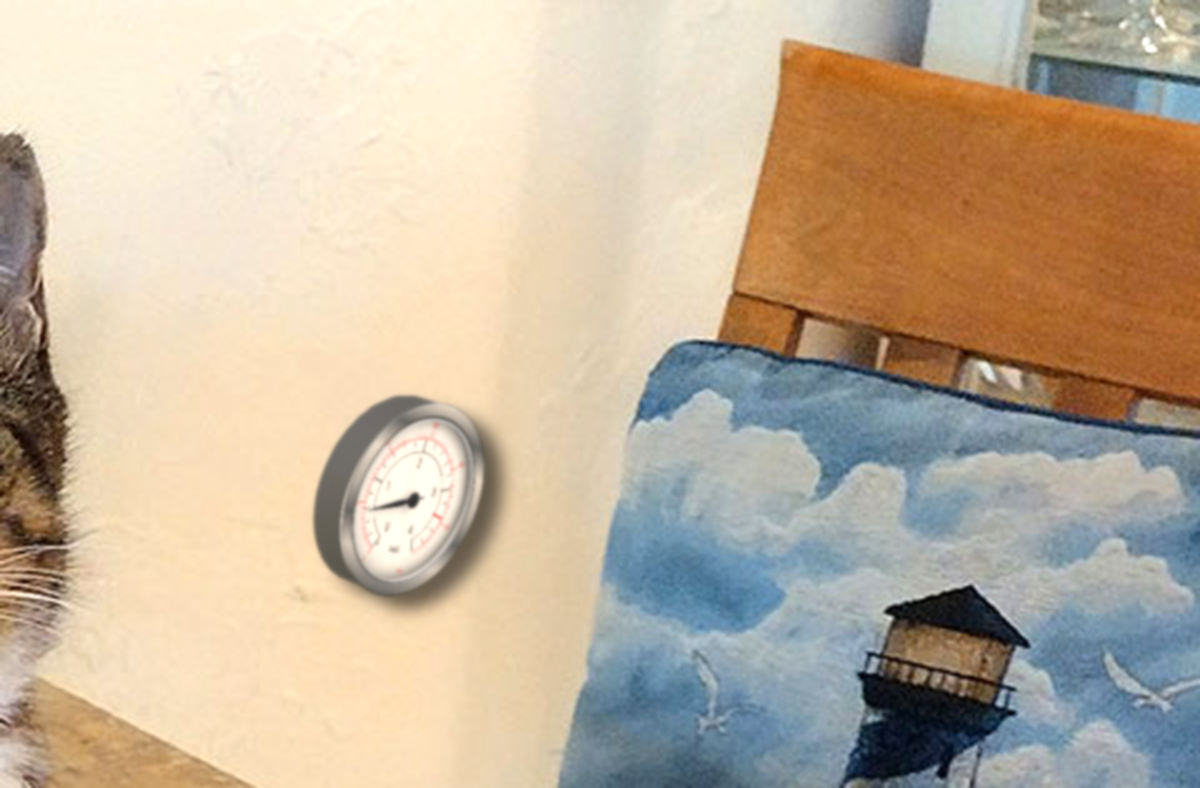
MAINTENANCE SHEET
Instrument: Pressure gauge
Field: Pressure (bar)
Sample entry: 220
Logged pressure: 0.6
